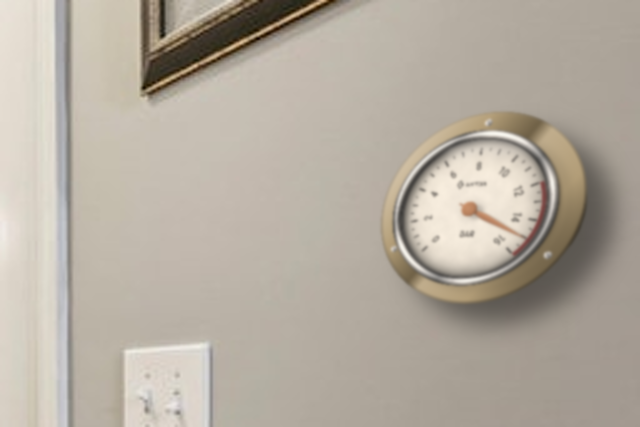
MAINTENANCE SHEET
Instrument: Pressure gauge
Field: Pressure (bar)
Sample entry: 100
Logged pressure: 15
